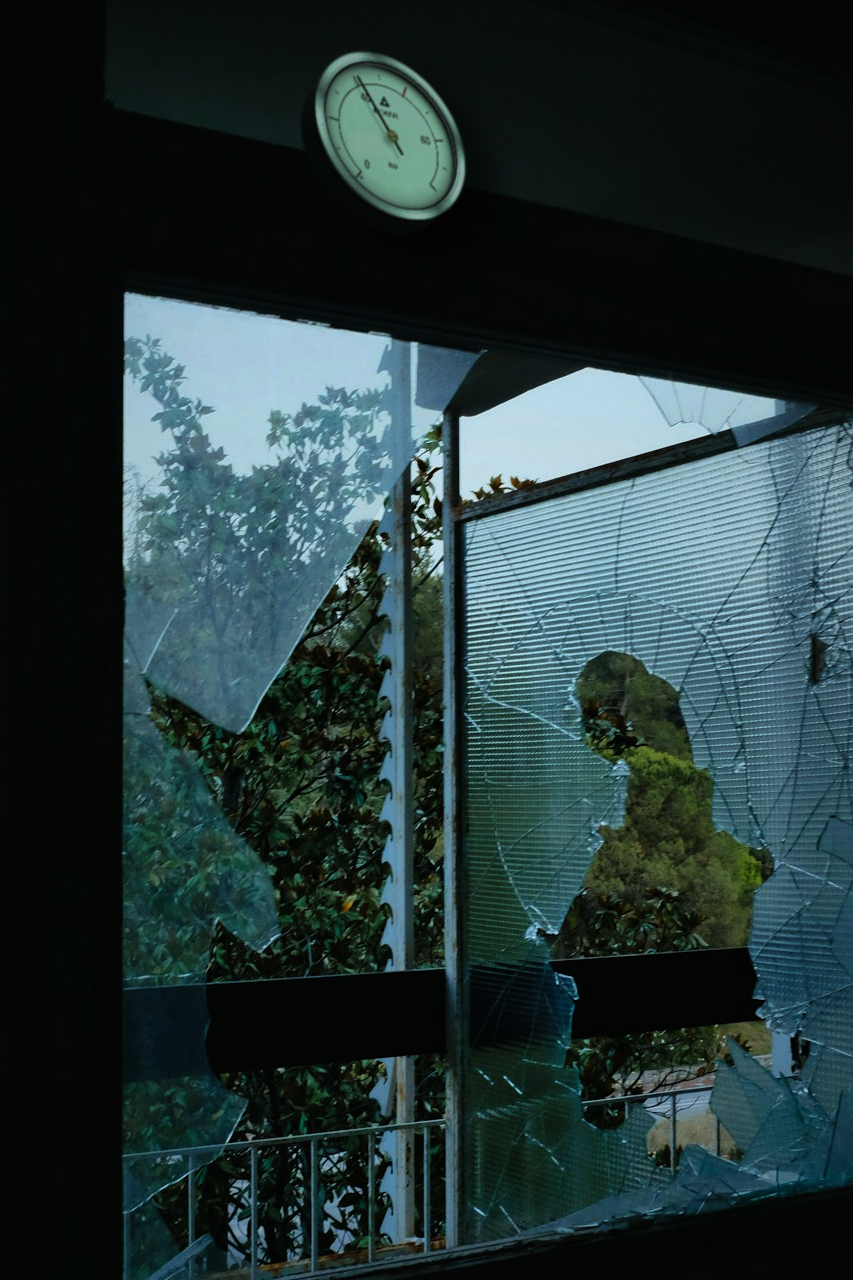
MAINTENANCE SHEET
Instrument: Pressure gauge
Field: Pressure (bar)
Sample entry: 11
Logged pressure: 40
